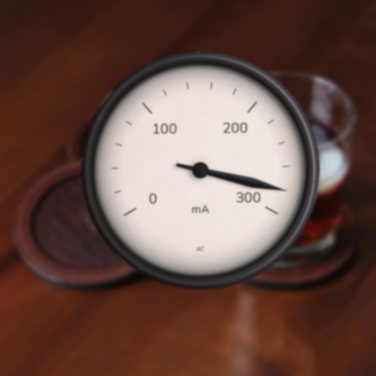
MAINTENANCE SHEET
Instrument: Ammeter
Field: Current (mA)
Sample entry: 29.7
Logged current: 280
